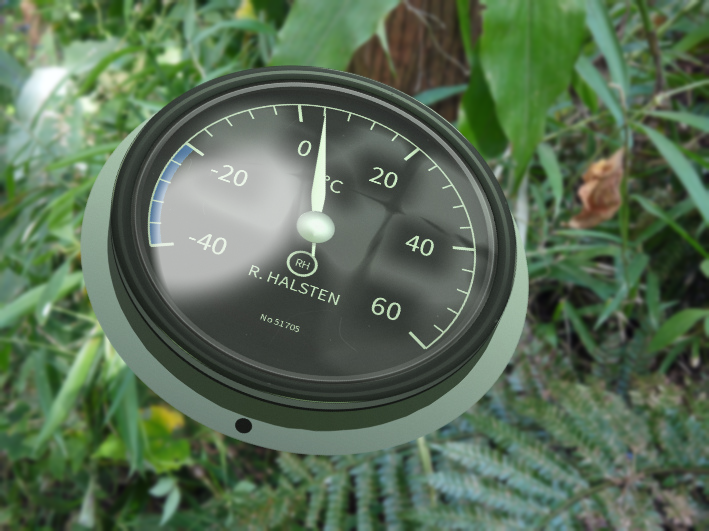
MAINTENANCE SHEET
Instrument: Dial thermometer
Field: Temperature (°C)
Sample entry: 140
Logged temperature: 4
